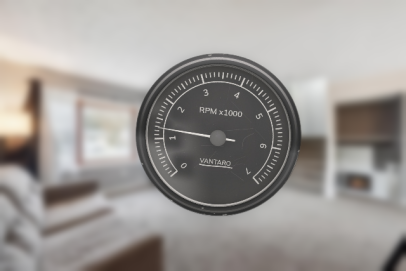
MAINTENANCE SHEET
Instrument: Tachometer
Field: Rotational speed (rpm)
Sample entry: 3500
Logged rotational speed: 1300
